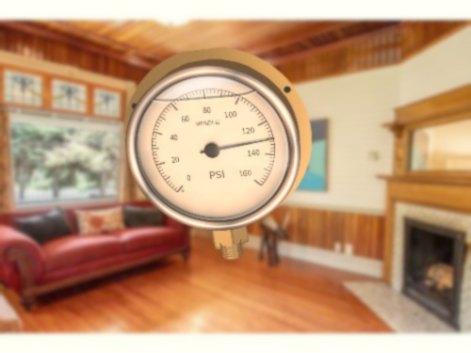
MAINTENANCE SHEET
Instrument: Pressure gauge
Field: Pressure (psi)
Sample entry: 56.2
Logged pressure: 130
